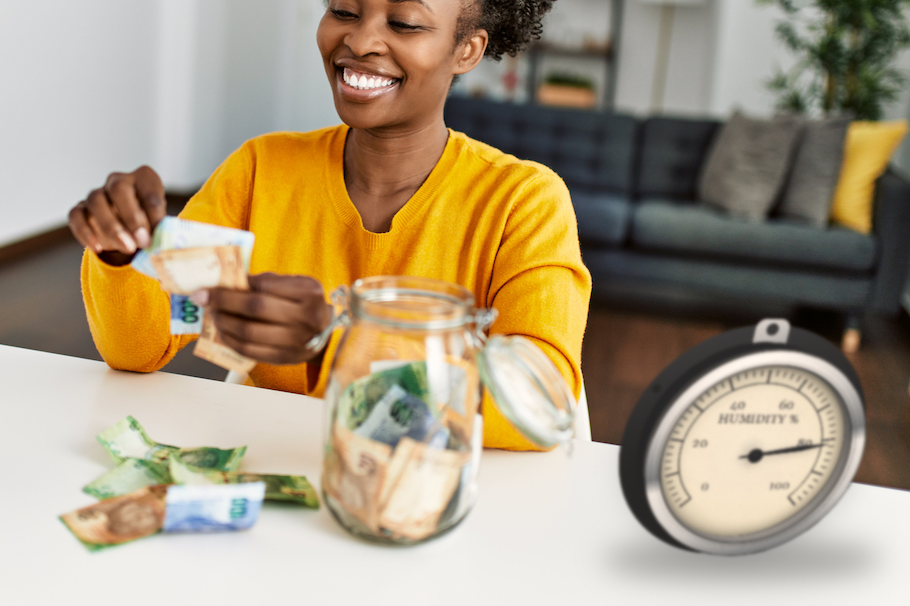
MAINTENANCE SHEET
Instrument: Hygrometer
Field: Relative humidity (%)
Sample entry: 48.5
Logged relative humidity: 80
